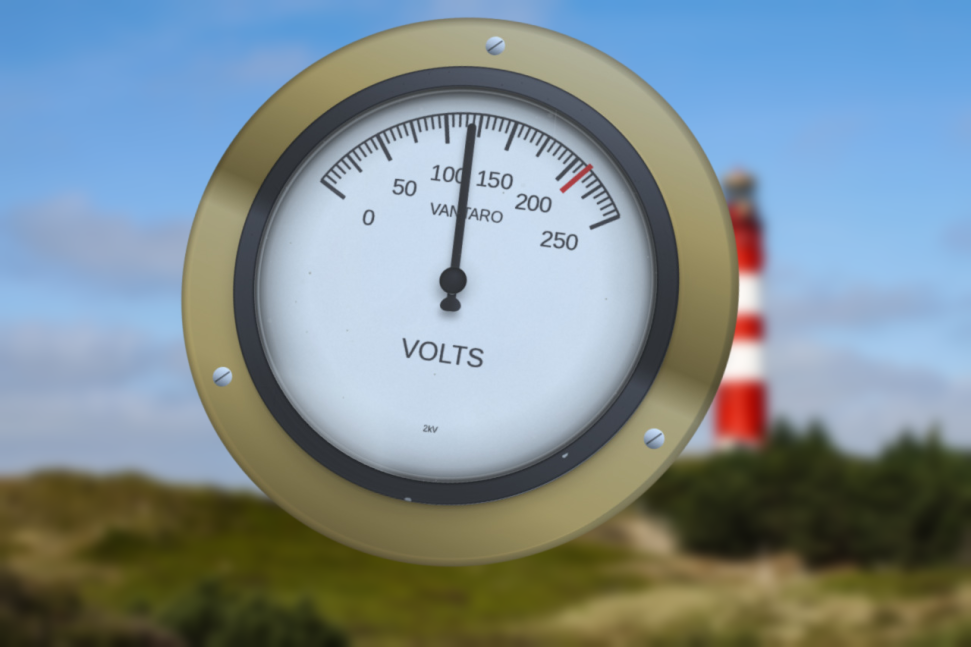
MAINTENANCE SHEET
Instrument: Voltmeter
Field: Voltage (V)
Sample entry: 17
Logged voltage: 120
